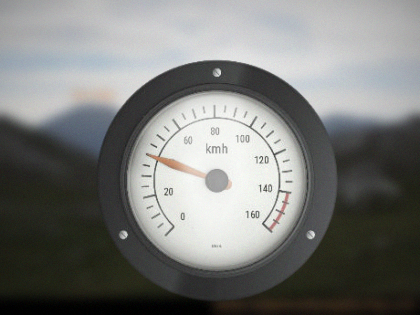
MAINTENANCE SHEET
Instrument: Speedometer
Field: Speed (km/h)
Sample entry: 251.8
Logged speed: 40
